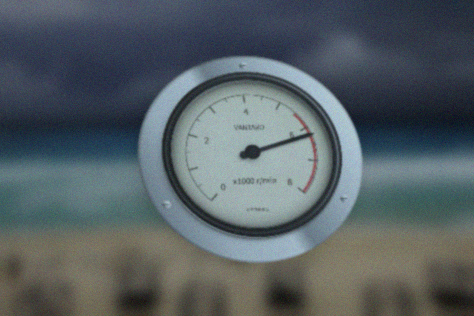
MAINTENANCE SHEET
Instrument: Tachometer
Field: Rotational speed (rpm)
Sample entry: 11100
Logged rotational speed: 6250
